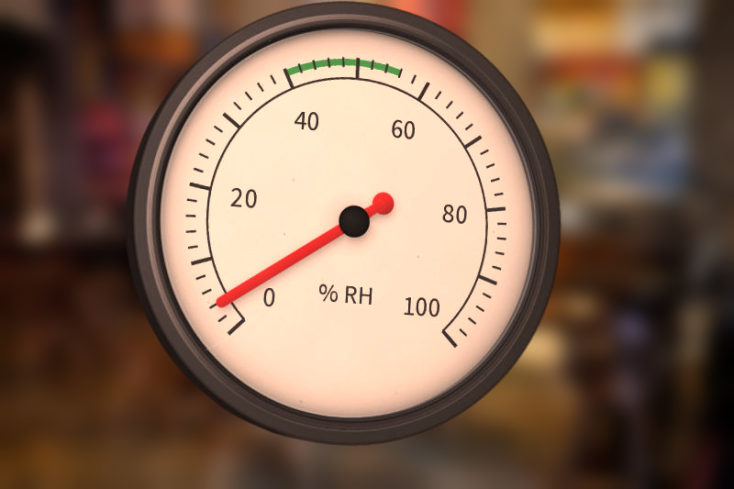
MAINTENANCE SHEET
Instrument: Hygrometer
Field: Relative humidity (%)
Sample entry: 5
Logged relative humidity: 4
